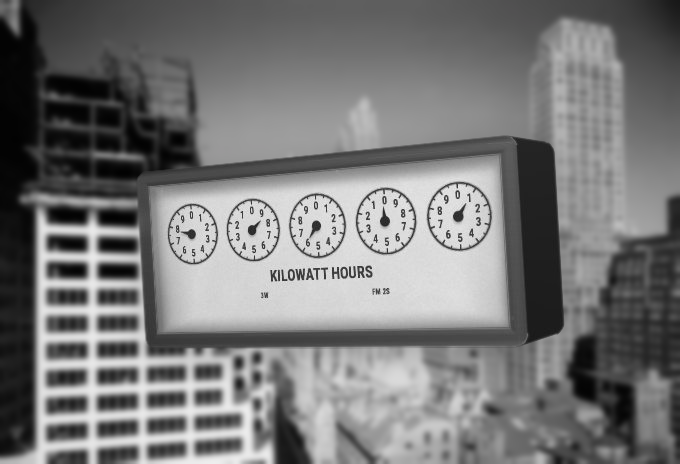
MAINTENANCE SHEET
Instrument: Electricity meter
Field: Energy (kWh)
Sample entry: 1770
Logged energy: 78601
